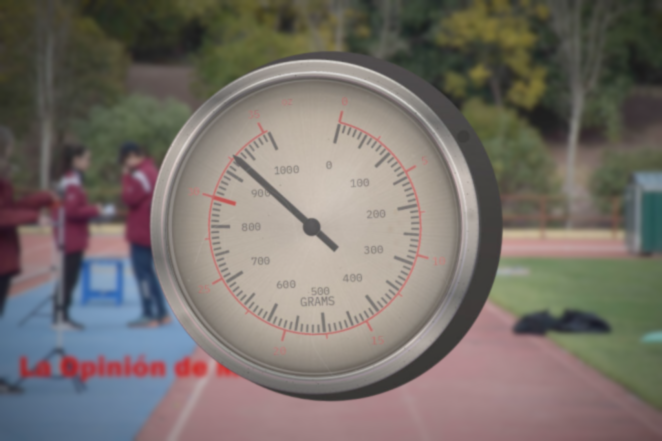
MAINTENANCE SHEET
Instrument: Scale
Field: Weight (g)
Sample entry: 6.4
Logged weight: 930
